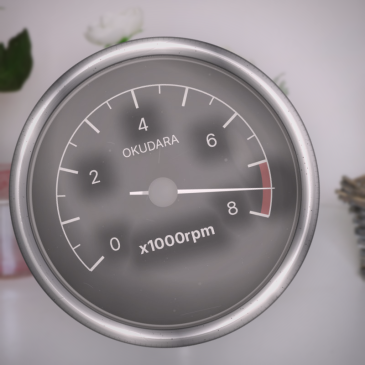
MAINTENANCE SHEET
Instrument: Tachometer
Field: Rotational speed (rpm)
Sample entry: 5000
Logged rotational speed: 7500
